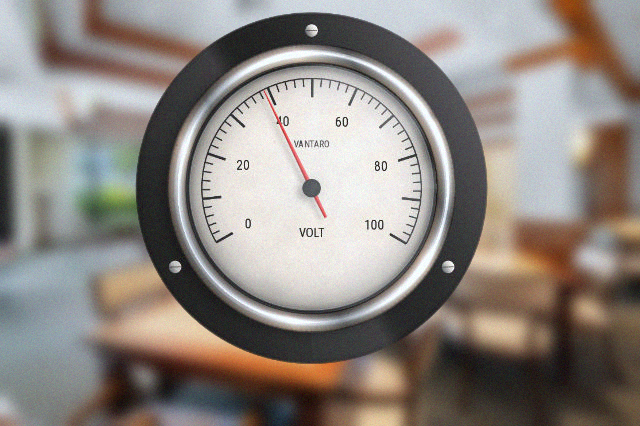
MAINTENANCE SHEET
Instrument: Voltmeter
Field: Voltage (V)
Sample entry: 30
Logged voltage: 39
